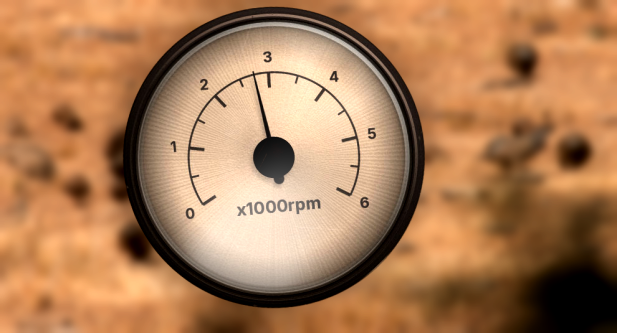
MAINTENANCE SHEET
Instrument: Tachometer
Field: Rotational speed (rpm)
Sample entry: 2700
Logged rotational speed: 2750
